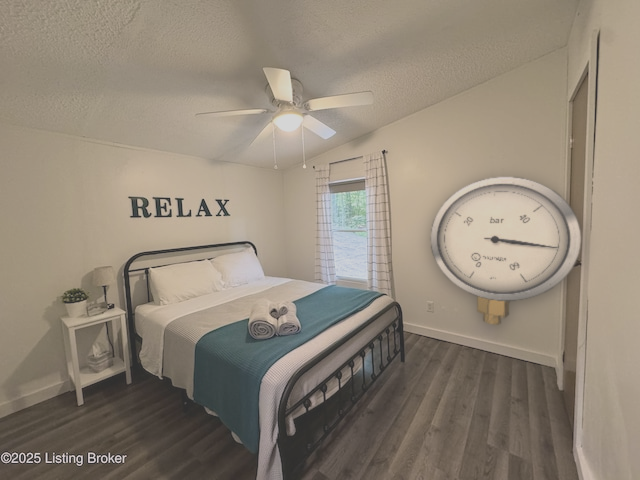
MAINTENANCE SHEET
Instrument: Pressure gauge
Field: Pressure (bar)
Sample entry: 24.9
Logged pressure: 50
